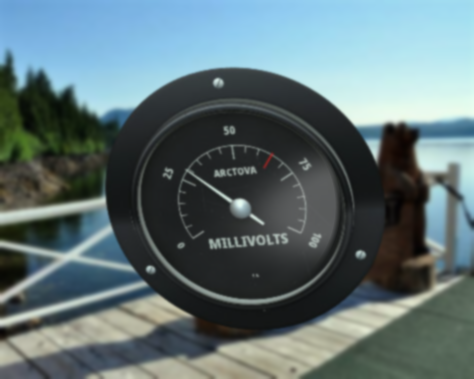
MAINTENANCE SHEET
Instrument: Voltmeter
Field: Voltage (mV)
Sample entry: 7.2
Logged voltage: 30
